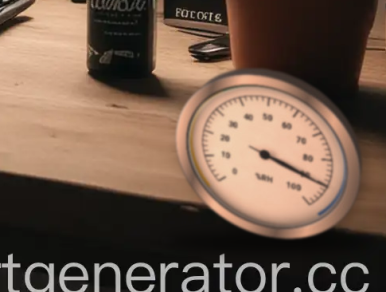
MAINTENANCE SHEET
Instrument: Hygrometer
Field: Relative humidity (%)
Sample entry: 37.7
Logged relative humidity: 90
